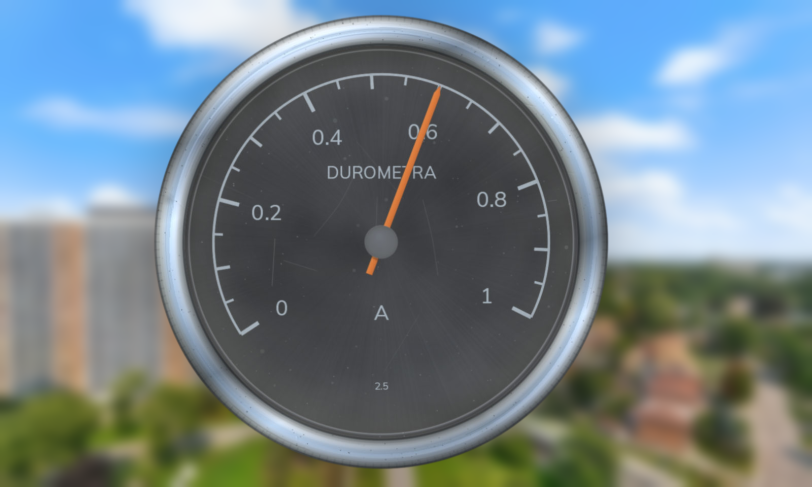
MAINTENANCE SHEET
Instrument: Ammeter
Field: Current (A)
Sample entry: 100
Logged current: 0.6
